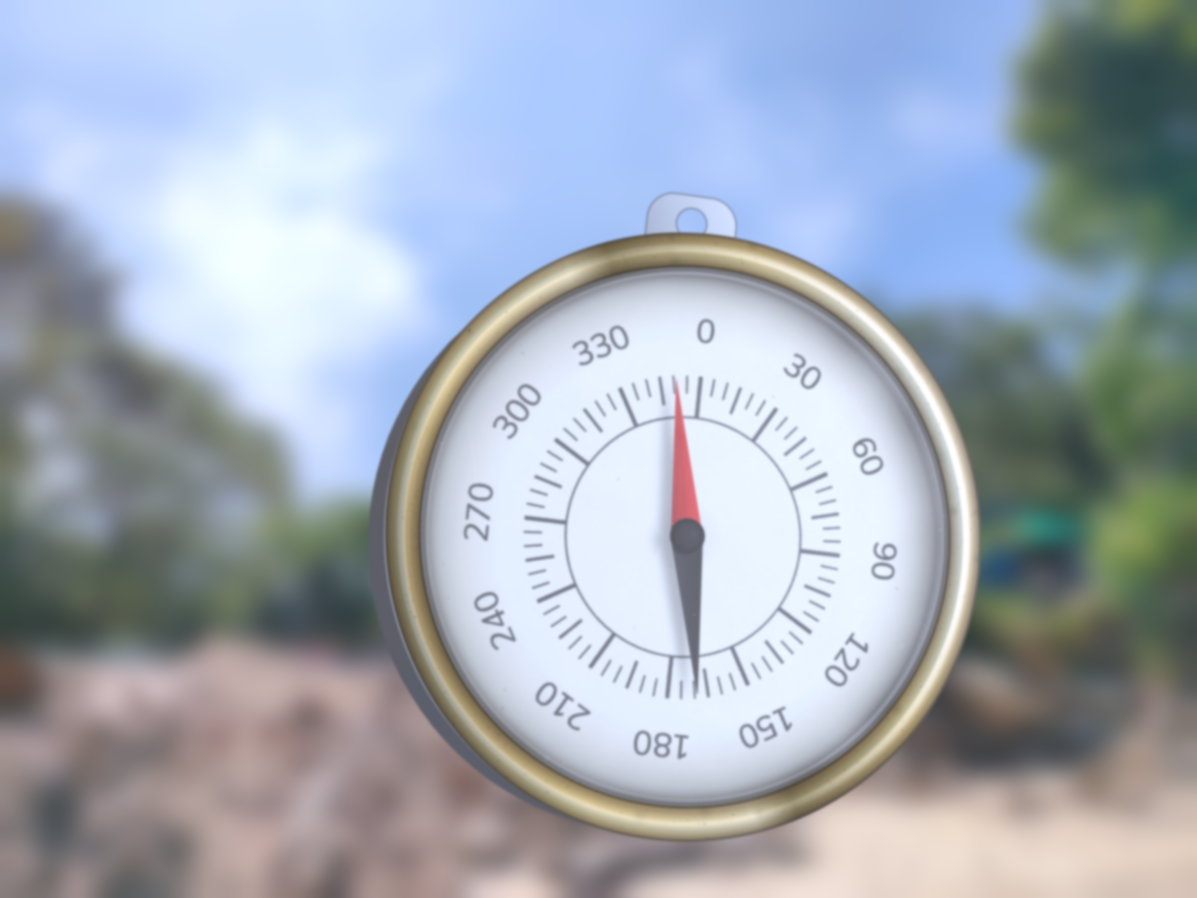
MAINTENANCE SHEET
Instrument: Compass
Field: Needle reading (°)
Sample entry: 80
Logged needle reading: 350
